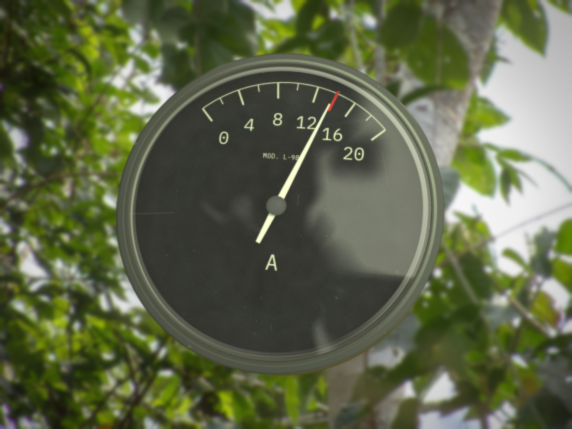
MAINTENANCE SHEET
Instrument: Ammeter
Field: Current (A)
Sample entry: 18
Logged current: 14
